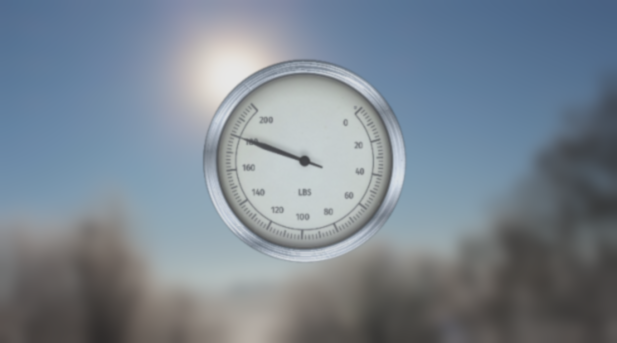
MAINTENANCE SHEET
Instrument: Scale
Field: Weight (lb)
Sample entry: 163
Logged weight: 180
